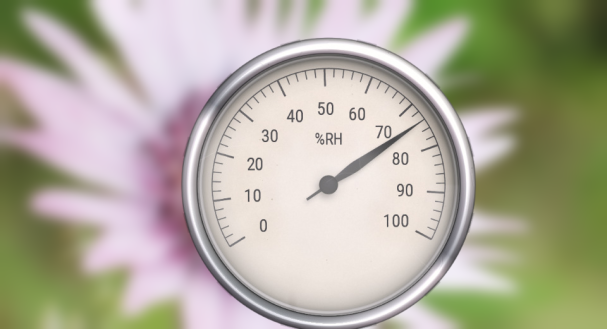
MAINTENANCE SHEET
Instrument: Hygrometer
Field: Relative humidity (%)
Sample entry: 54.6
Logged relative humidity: 74
